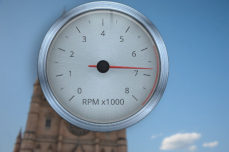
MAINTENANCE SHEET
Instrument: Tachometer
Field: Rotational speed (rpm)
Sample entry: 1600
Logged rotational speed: 6750
